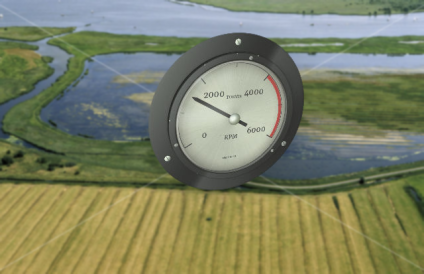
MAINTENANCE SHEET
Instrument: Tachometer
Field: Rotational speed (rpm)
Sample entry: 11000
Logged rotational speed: 1500
